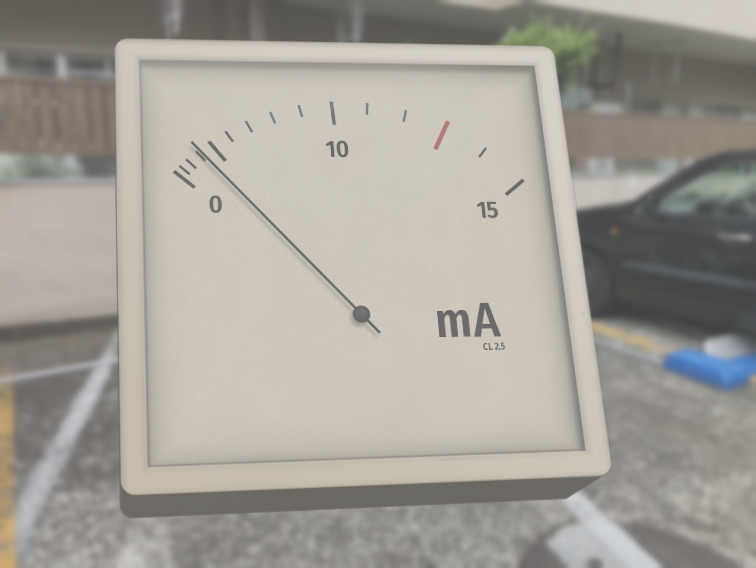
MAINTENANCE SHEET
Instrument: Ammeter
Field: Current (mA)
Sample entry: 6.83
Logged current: 4
